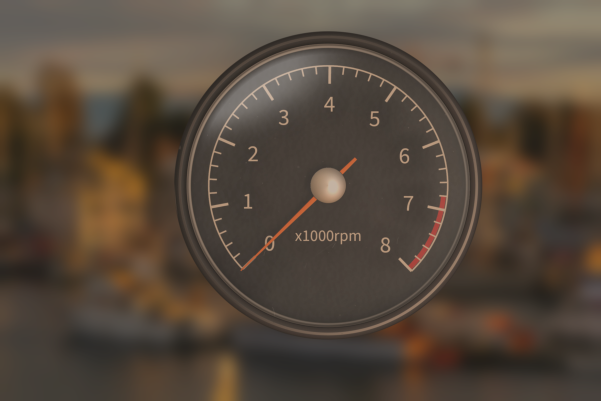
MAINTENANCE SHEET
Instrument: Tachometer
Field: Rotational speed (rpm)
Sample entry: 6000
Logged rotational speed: 0
